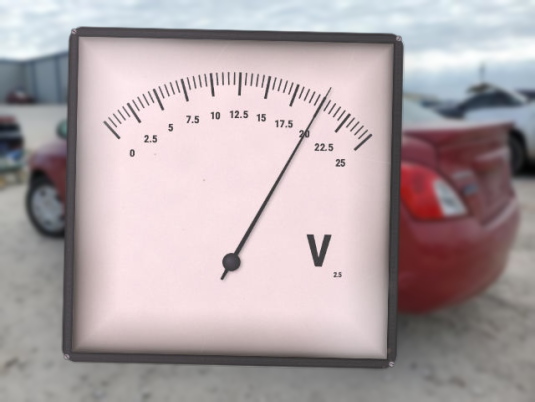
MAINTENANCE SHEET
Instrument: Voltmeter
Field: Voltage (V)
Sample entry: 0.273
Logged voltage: 20
